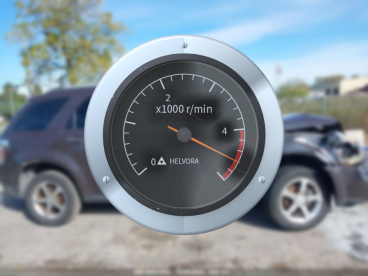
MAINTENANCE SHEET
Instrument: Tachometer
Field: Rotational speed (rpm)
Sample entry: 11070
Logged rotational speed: 4600
